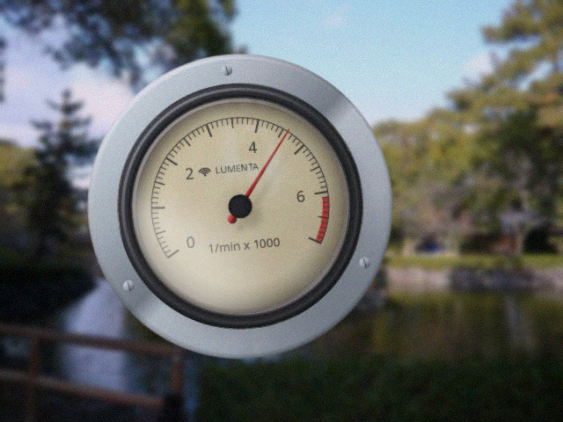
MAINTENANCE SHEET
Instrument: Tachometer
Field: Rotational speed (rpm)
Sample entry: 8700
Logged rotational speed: 4600
